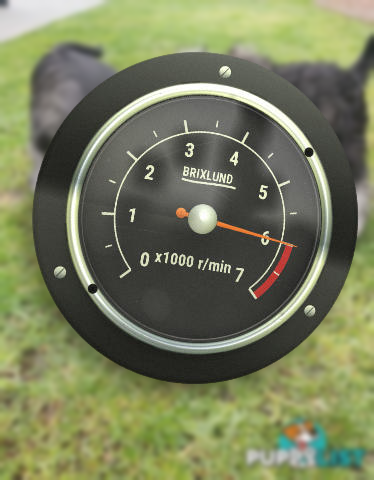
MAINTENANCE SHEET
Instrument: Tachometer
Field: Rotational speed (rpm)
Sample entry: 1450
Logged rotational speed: 6000
